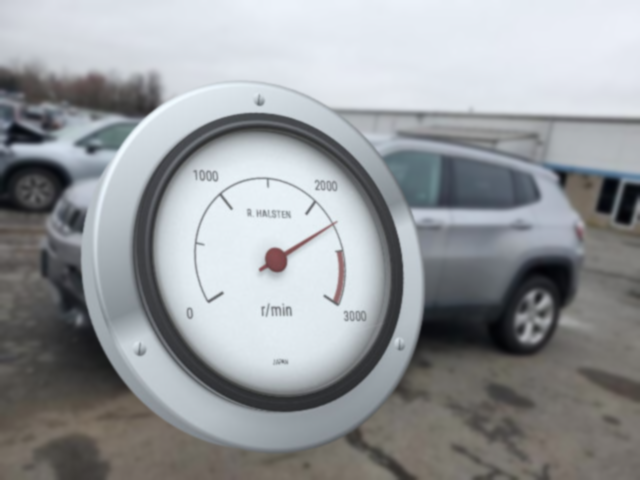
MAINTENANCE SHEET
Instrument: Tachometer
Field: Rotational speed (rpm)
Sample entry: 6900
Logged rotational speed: 2250
